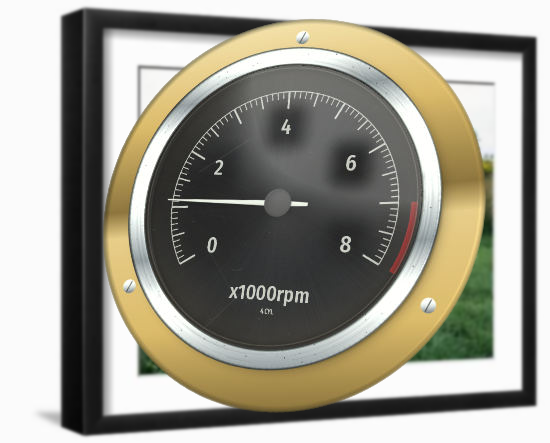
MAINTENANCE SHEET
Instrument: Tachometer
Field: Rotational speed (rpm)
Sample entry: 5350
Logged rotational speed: 1100
